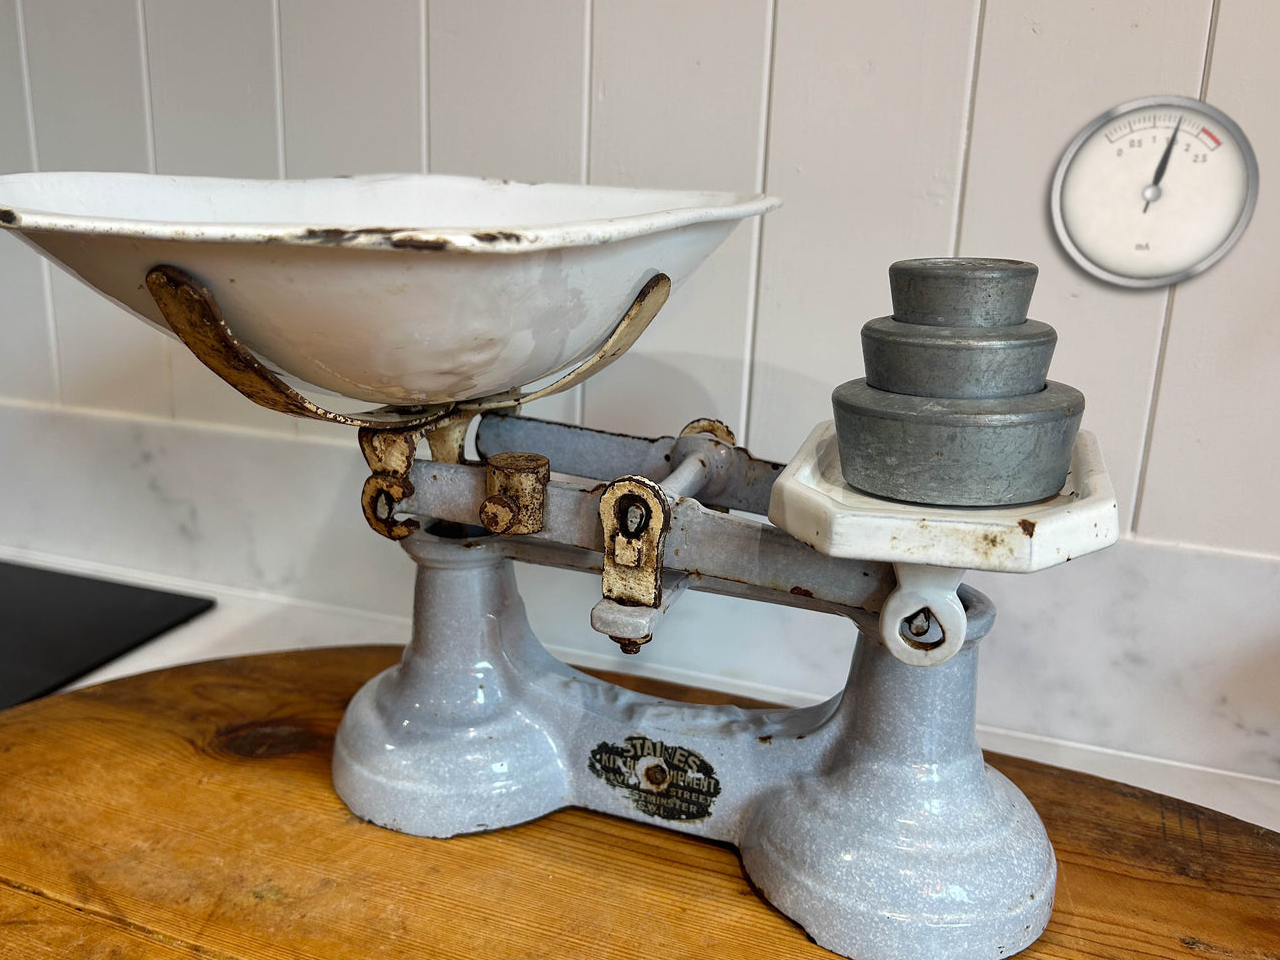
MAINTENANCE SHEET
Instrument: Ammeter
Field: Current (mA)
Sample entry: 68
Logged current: 1.5
